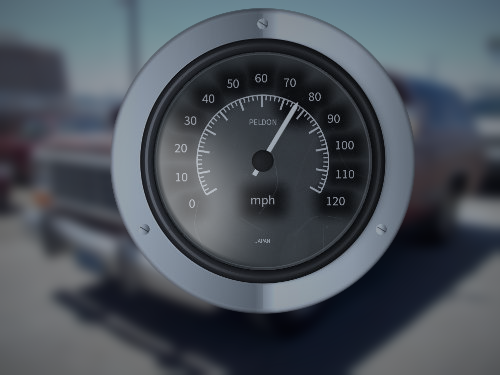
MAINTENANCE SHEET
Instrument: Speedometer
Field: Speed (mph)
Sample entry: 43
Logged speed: 76
